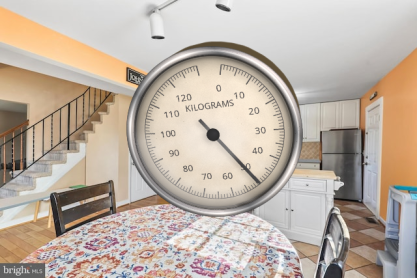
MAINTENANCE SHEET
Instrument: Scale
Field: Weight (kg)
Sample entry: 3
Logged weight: 50
